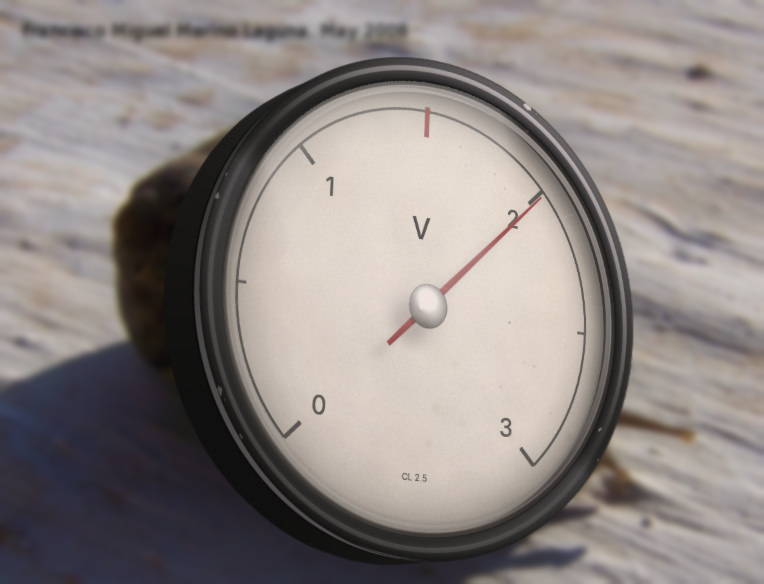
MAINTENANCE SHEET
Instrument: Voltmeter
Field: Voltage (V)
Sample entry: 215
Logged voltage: 2
